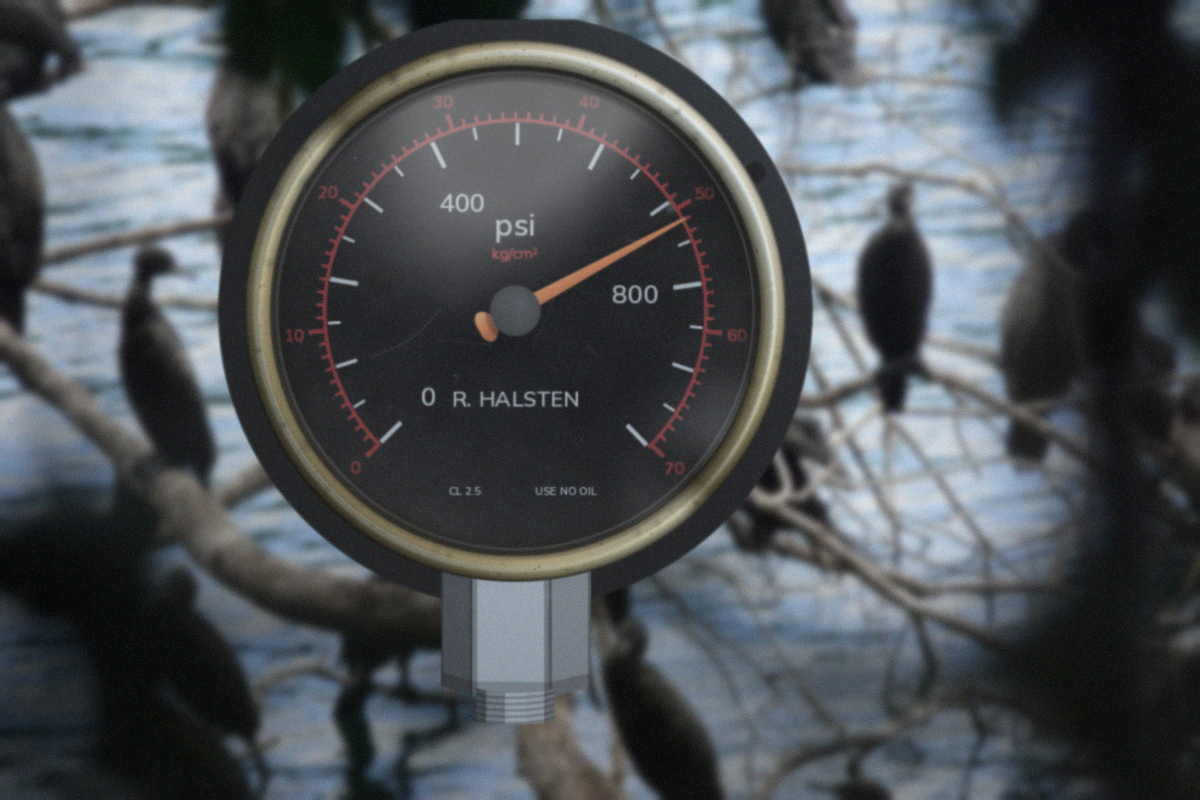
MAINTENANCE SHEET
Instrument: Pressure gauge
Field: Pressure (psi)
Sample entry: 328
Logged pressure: 725
